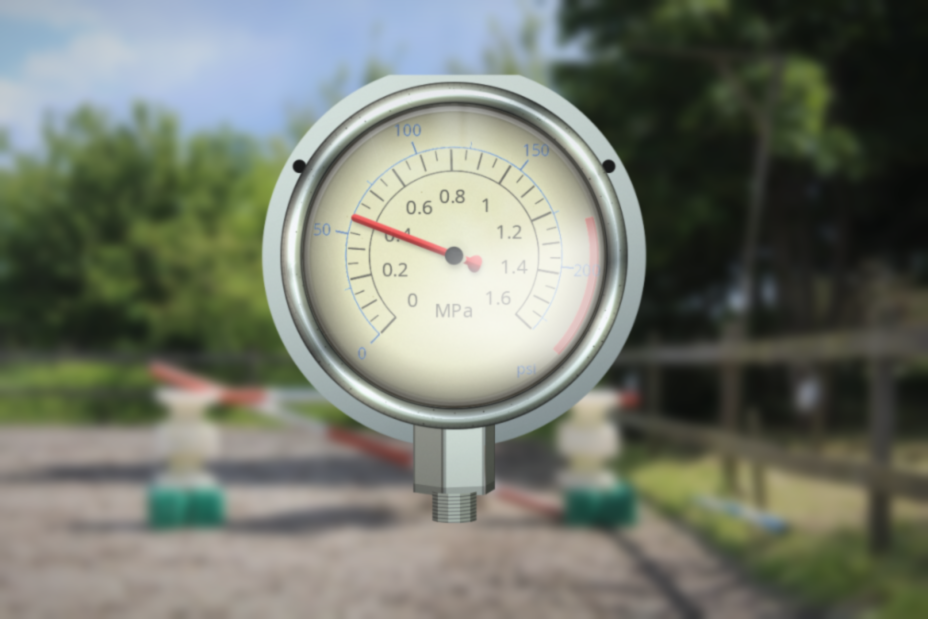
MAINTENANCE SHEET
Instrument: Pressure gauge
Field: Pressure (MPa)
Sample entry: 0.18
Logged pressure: 0.4
